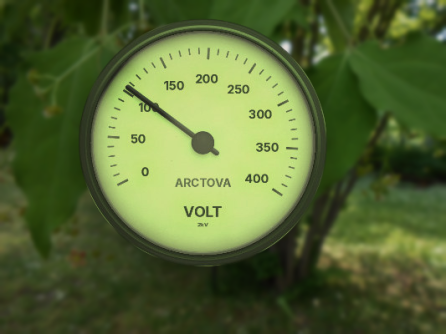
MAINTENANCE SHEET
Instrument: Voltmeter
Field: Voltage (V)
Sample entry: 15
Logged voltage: 105
